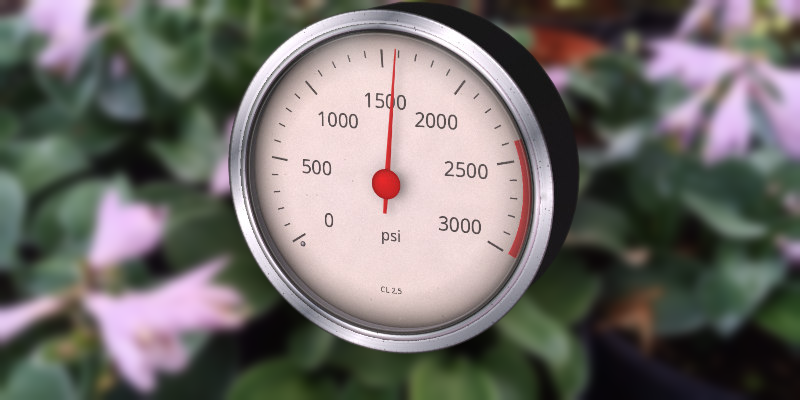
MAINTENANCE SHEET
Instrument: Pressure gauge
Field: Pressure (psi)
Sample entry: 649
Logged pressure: 1600
